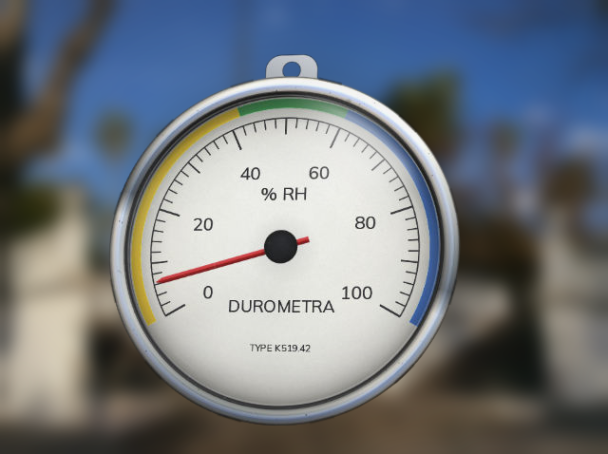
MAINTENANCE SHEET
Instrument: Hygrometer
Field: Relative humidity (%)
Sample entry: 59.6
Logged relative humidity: 6
